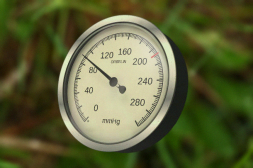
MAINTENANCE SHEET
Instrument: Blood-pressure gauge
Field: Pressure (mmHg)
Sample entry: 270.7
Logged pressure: 90
